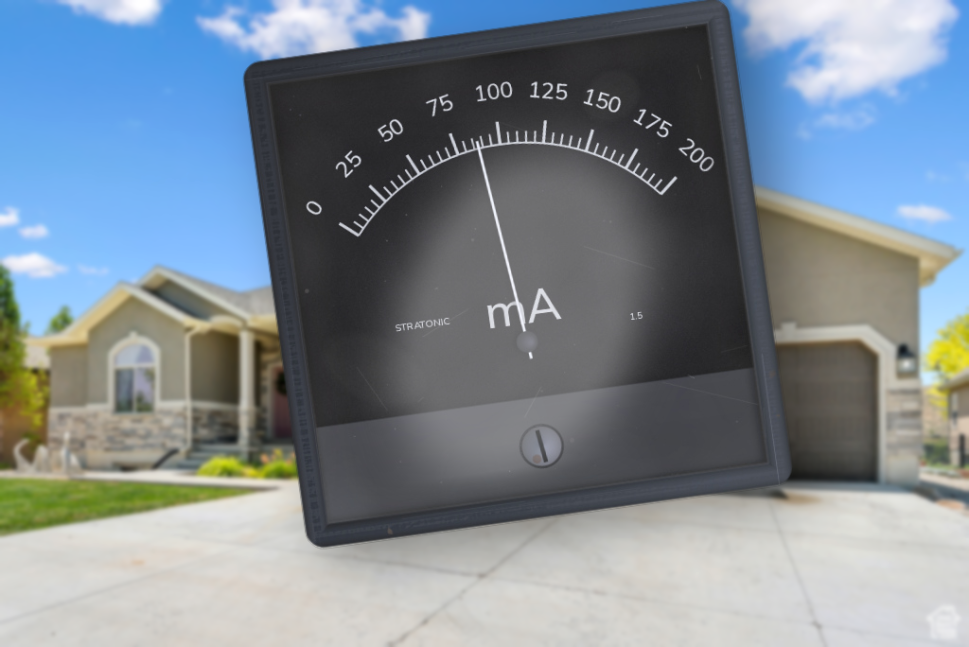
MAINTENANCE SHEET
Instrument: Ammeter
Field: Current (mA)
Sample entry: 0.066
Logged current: 87.5
